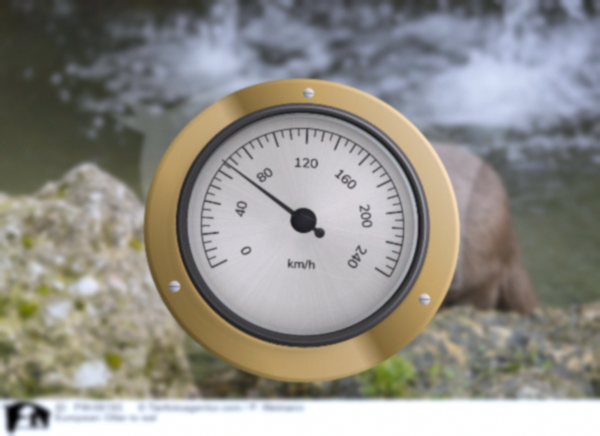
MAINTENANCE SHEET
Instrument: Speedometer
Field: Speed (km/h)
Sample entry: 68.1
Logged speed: 65
